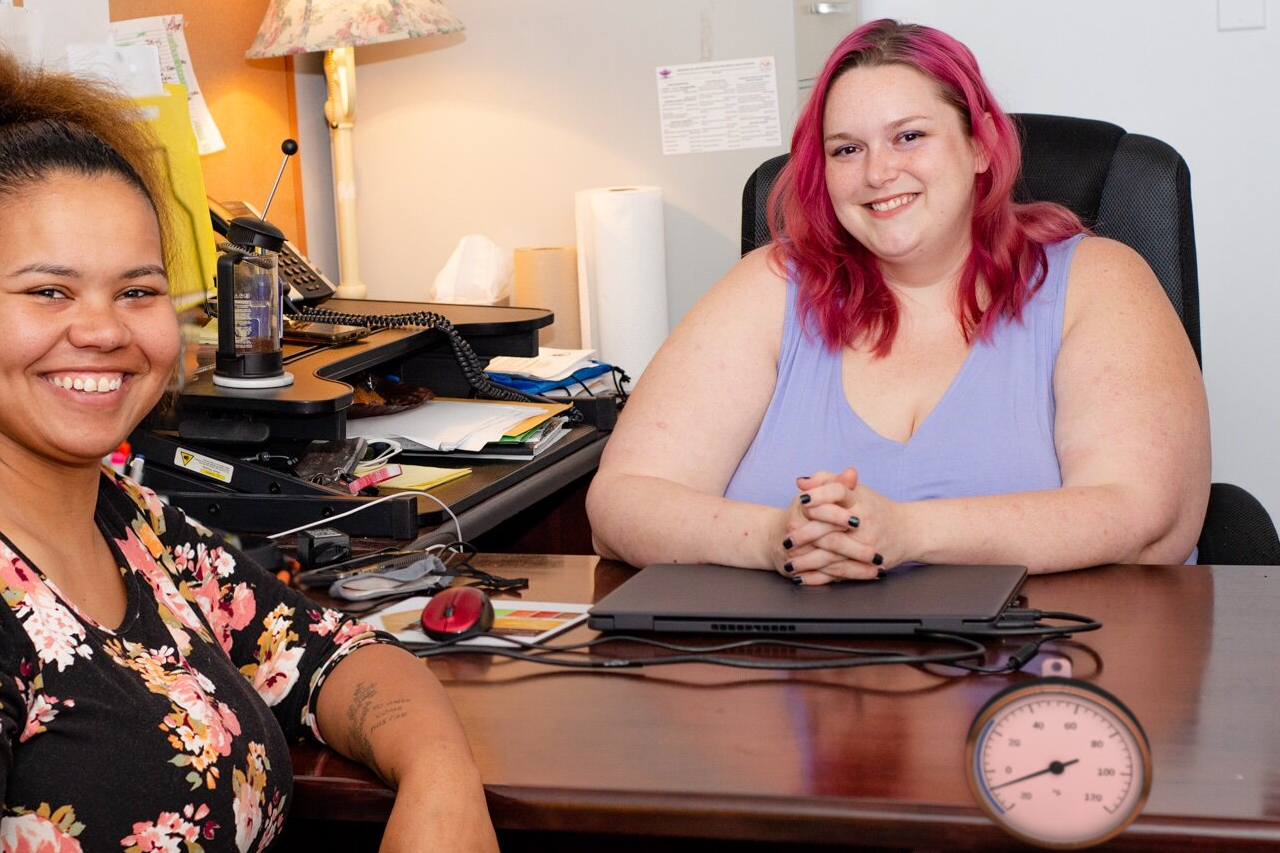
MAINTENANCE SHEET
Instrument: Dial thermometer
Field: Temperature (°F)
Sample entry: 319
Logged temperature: -8
